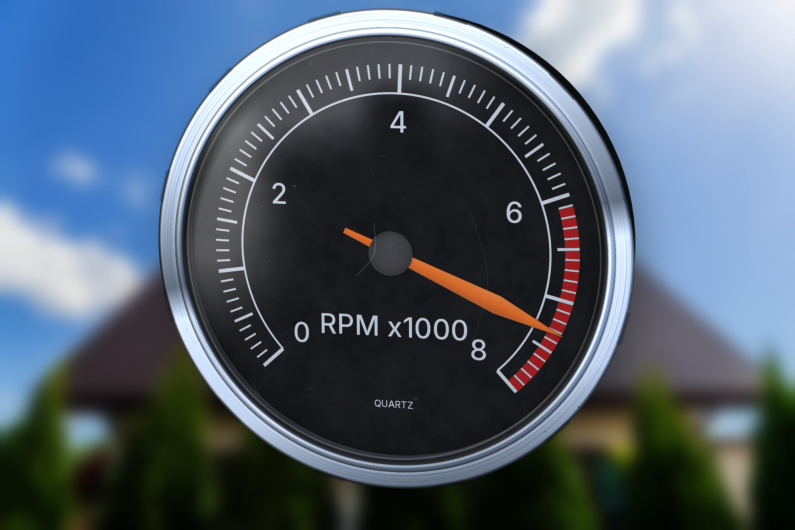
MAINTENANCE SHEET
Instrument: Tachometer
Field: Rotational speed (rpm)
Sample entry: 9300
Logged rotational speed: 7300
